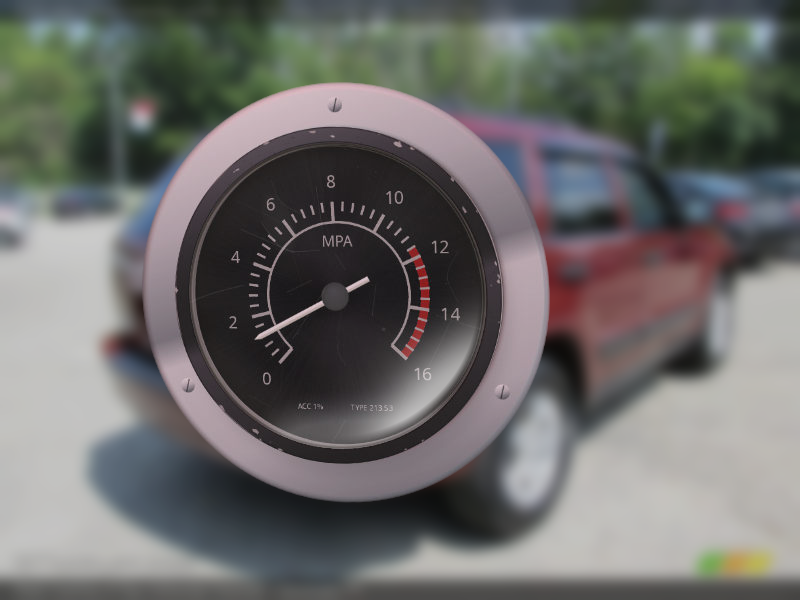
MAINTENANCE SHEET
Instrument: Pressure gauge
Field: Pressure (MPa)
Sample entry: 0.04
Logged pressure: 1.2
